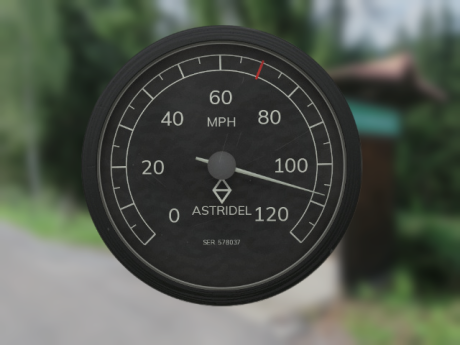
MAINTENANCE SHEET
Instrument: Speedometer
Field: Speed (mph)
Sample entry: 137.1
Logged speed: 107.5
